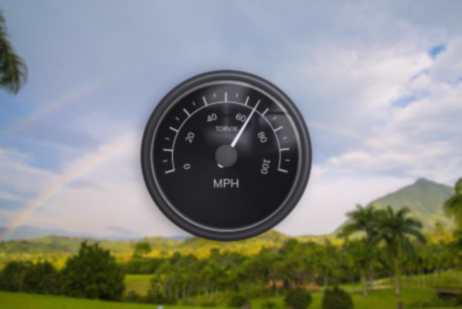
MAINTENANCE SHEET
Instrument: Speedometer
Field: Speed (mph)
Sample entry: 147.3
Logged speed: 65
